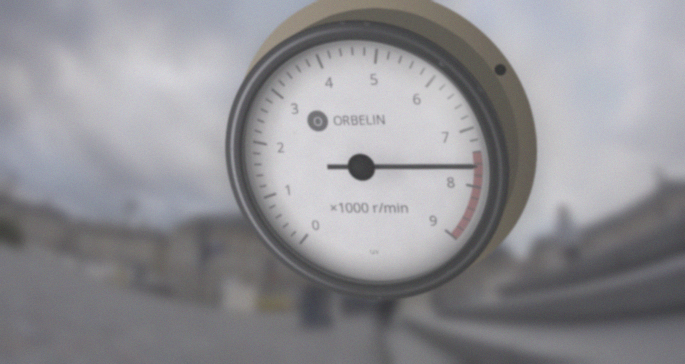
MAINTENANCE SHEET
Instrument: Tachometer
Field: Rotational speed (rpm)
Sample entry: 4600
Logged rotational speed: 7600
